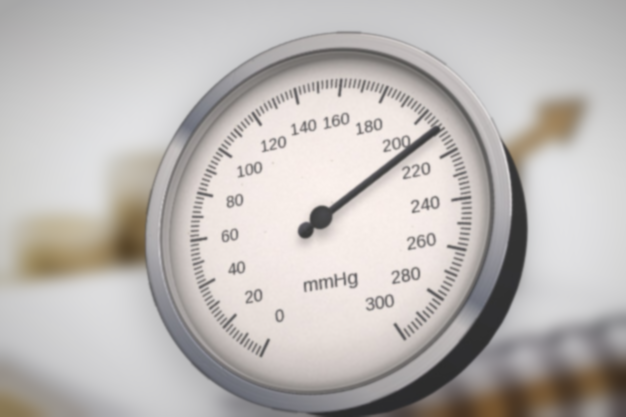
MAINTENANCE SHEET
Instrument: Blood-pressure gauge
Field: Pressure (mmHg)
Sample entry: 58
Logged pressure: 210
